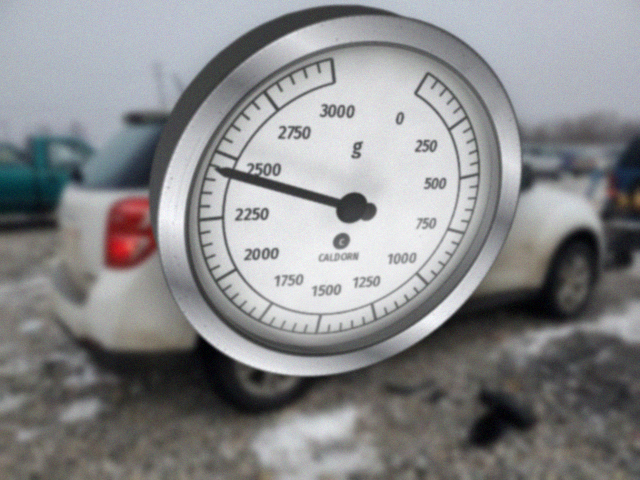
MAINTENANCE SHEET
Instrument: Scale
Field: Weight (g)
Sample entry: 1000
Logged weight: 2450
